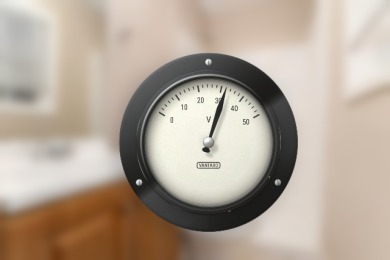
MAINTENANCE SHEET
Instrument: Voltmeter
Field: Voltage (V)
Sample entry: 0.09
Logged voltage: 32
